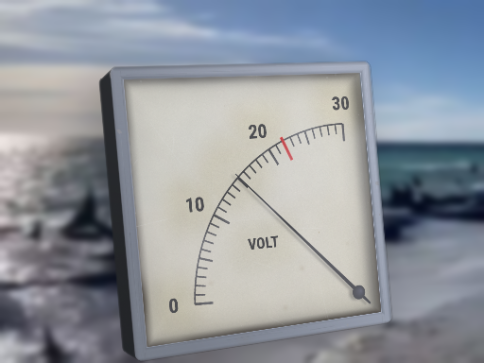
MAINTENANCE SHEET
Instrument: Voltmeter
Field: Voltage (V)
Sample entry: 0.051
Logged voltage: 15
